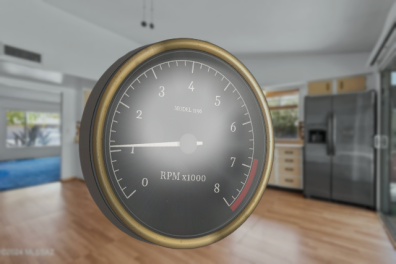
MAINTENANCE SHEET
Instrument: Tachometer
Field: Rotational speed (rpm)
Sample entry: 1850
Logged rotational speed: 1100
